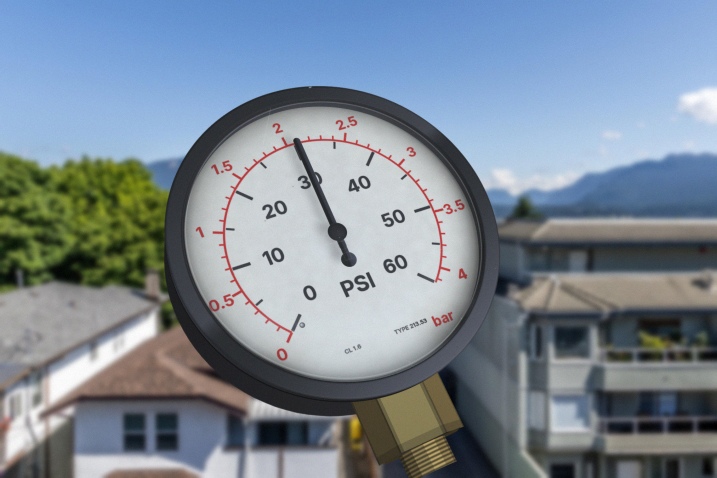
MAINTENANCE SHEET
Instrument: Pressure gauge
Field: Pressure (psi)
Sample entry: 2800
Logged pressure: 30
